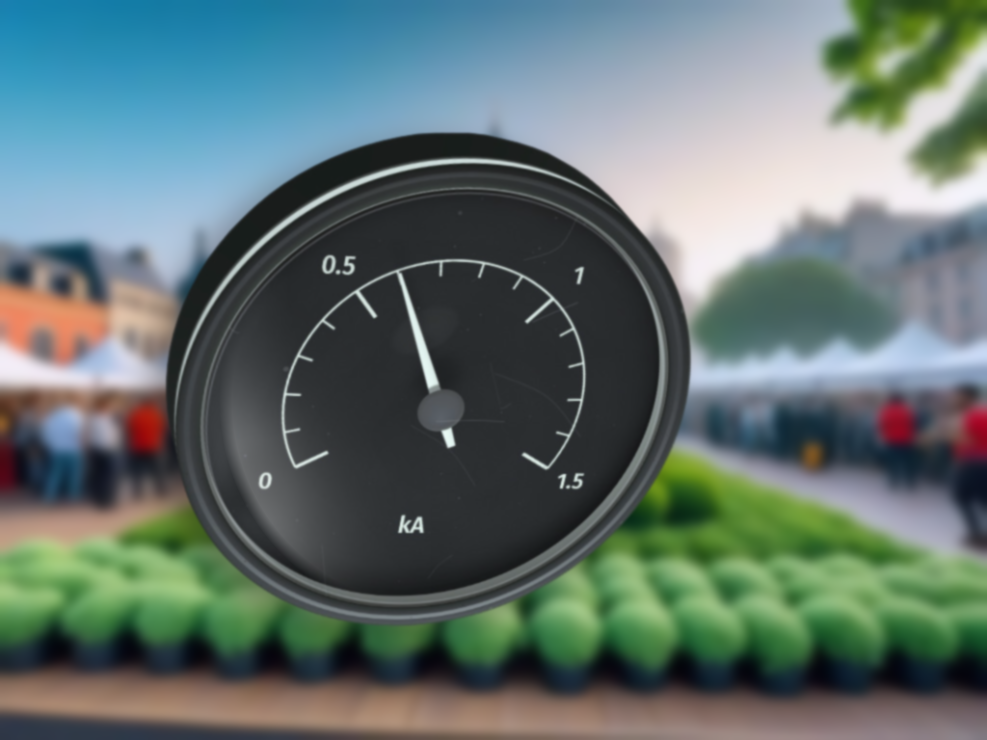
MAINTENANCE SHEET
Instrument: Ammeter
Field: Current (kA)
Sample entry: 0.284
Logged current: 0.6
